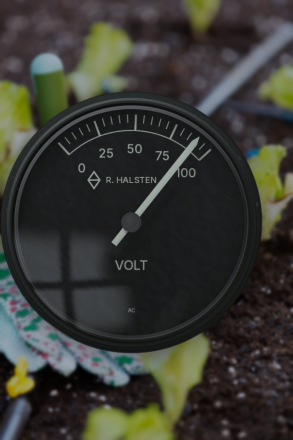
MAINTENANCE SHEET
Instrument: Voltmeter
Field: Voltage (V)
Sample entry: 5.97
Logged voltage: 90
